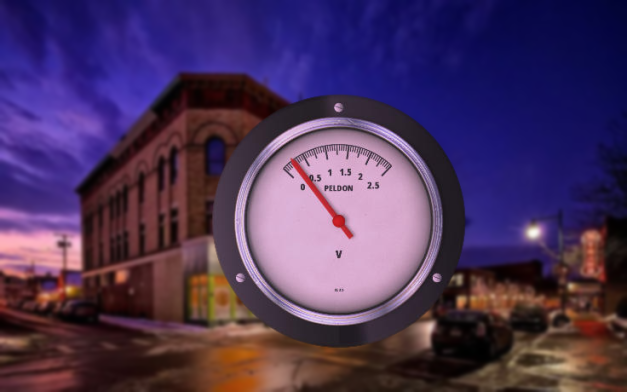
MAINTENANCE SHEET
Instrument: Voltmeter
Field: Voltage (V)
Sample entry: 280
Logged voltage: 0.25
